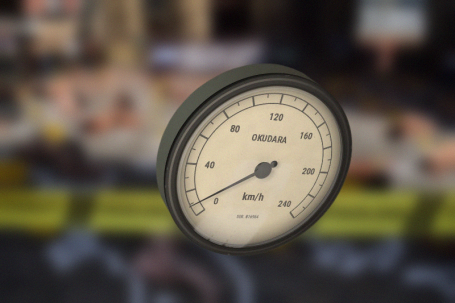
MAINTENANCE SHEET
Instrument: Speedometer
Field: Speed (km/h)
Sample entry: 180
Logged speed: 10
